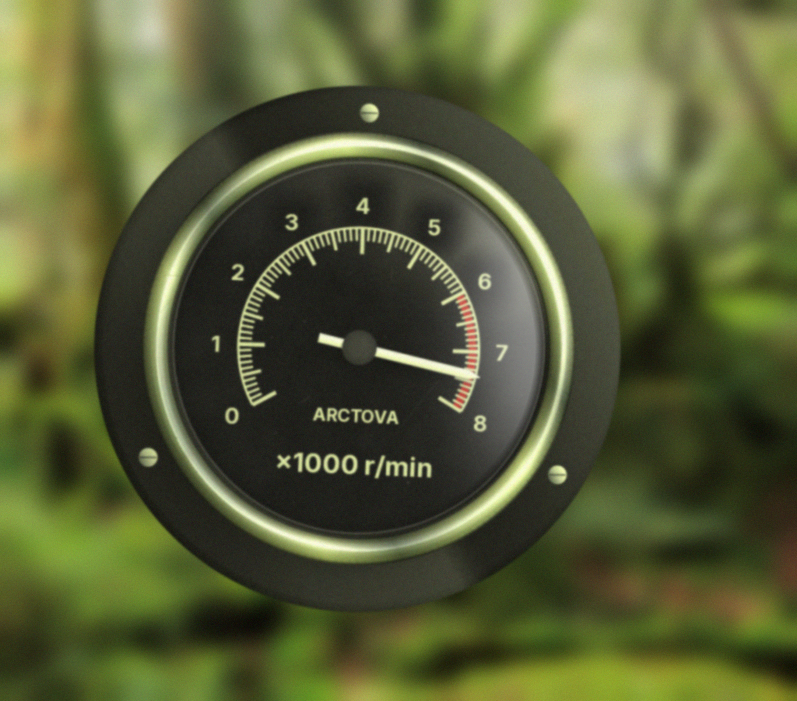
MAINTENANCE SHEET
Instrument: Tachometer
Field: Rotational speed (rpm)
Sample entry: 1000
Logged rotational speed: 7400
